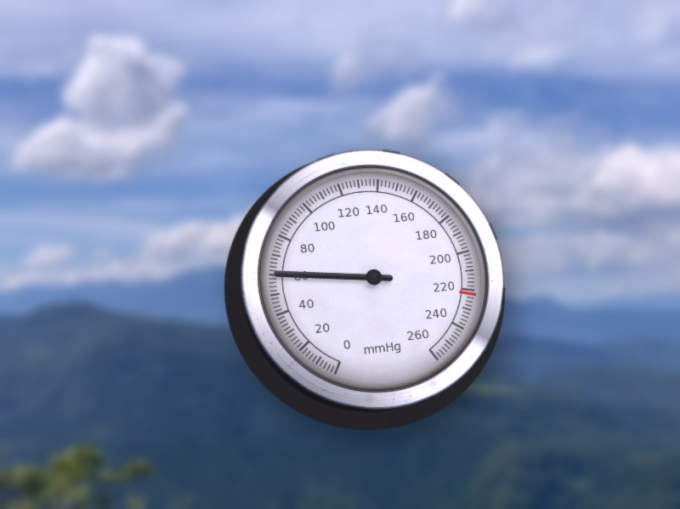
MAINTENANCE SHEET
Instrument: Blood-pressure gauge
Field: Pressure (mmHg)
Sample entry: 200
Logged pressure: 60
